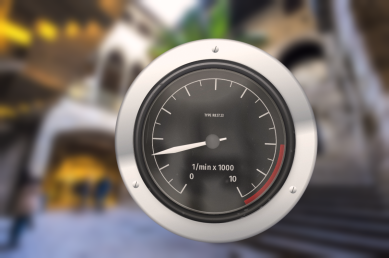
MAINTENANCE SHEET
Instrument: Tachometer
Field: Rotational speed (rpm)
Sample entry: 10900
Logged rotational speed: 1500
